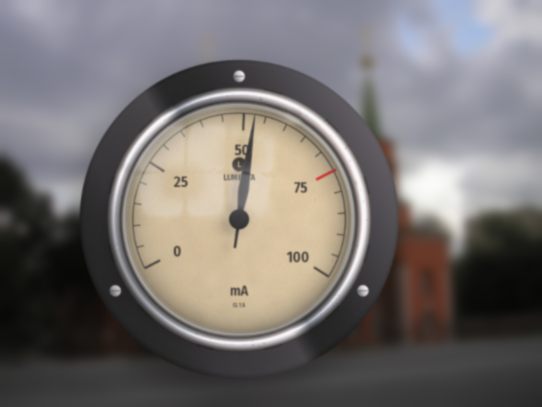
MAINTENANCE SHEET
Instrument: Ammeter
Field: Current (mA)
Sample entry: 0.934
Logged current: 52.5
